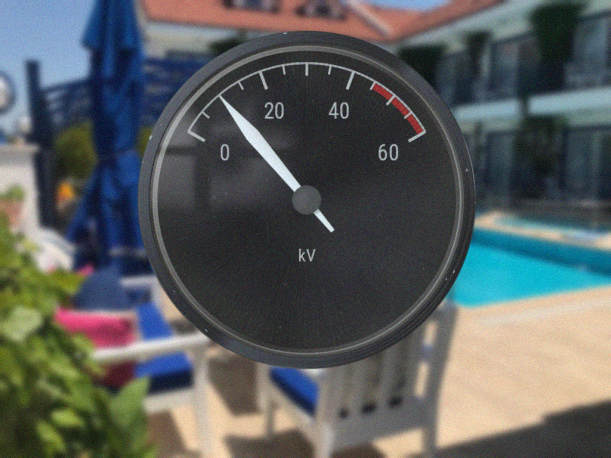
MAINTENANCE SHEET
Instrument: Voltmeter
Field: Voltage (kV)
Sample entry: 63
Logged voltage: 10
